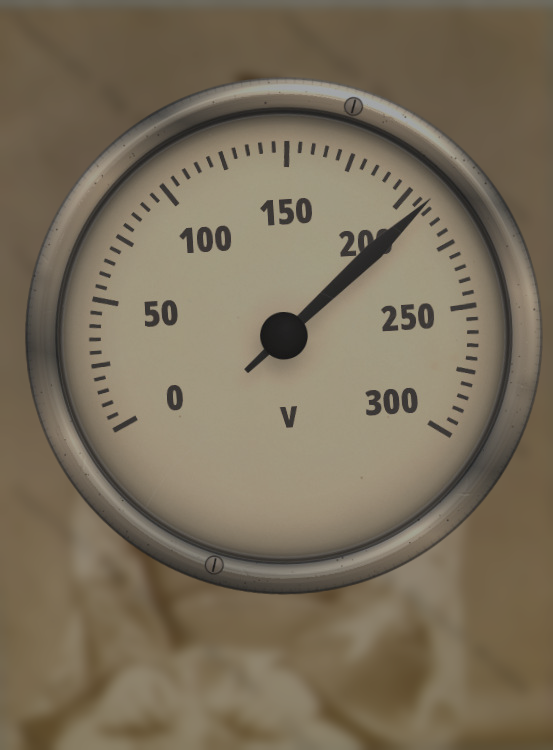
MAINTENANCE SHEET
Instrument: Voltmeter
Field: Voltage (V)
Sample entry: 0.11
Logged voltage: 207.5
